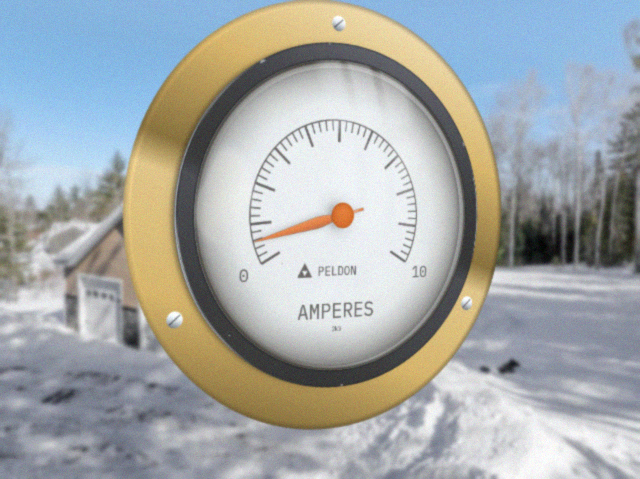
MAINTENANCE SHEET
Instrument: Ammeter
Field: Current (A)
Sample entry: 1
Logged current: 0.6
